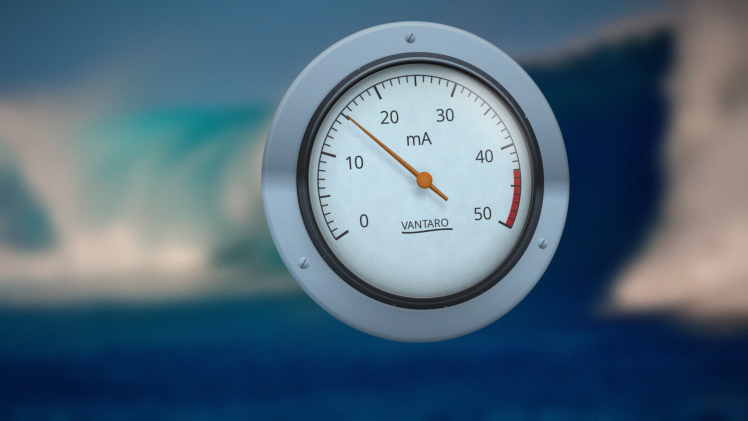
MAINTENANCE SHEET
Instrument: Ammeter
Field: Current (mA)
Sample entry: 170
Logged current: 15
